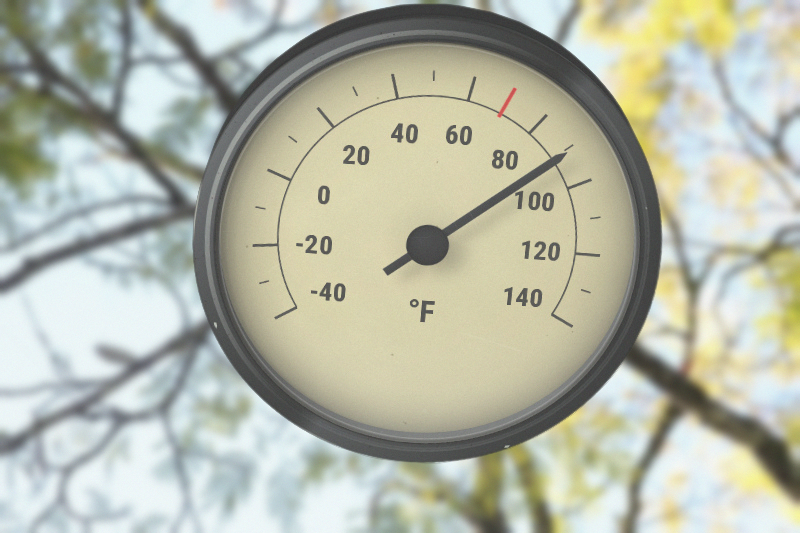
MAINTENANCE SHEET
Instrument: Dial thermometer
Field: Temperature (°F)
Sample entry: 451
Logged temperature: 90
